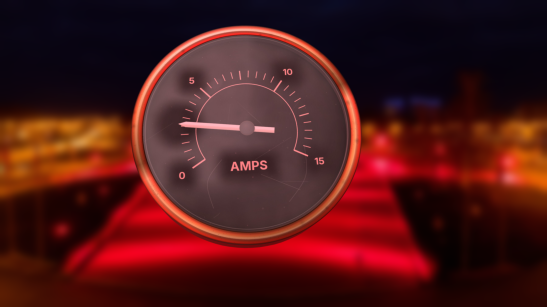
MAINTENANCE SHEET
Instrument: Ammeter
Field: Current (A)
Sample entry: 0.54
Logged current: 2.5
